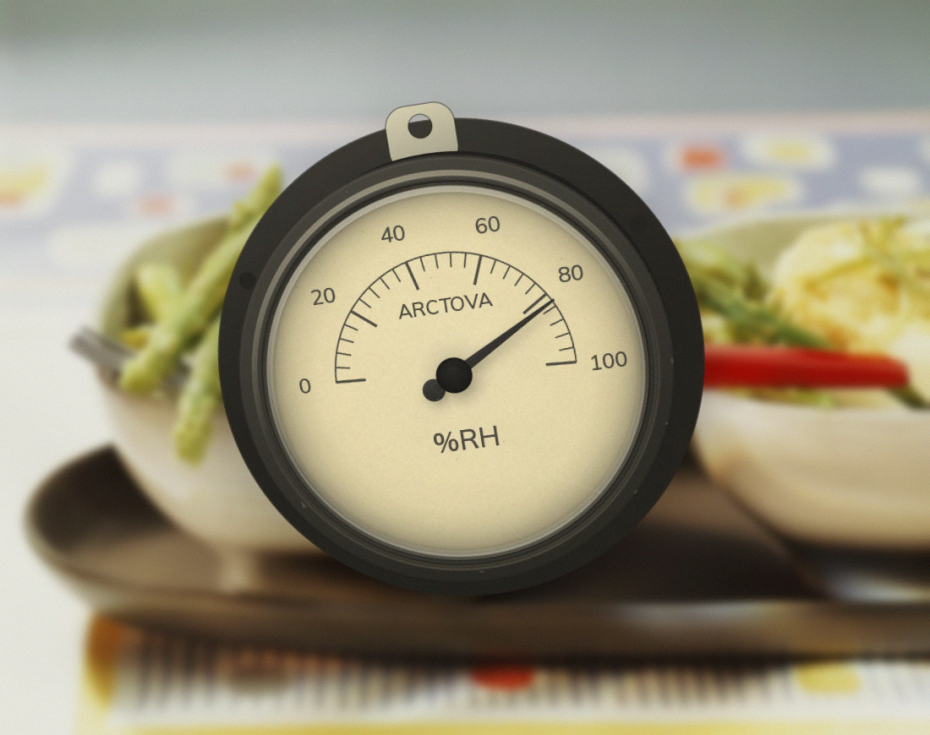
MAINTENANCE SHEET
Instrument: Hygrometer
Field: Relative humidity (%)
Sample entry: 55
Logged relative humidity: 82
